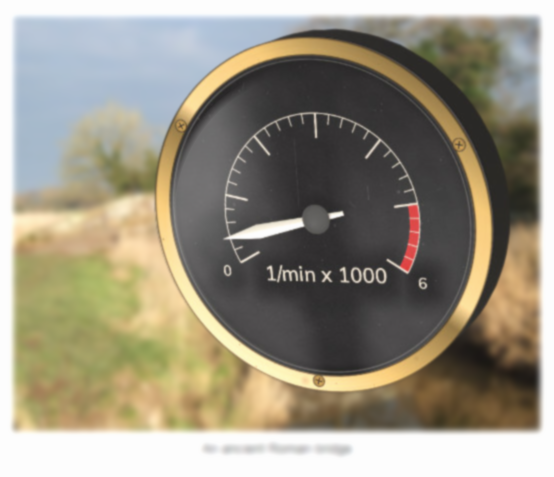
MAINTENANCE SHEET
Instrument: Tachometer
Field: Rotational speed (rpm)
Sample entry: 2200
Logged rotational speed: 400
